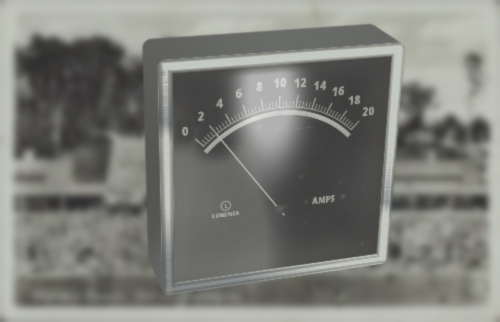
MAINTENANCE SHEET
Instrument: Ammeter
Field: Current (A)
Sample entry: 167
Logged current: 2
